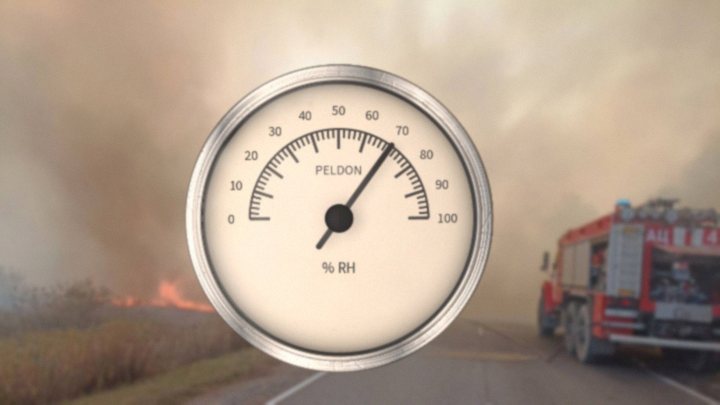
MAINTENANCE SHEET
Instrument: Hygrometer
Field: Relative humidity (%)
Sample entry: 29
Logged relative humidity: 70
